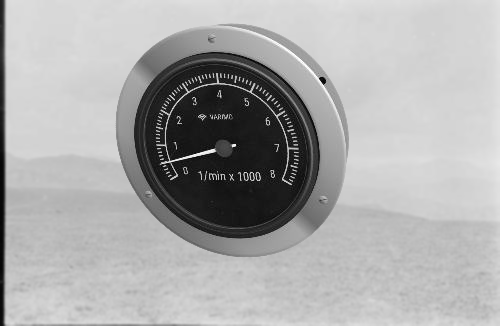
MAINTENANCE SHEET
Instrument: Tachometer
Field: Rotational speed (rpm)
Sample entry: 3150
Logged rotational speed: 500
